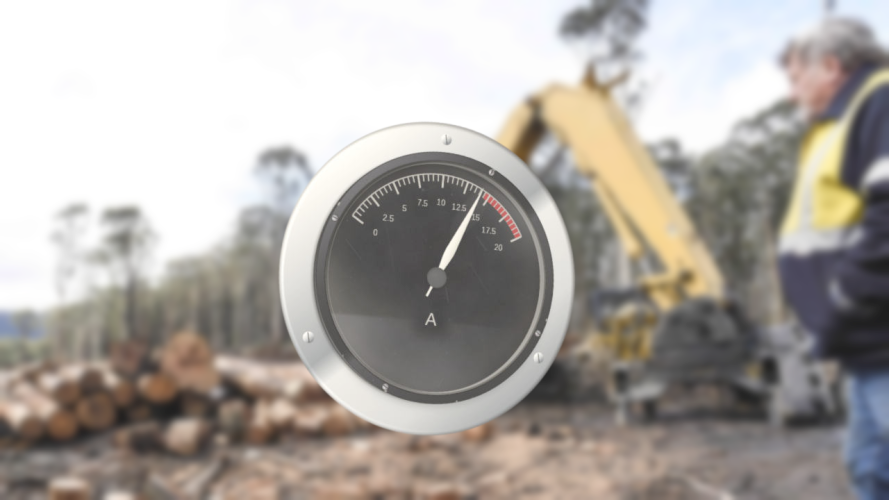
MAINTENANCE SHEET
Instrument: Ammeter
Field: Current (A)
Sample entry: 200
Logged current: 14
